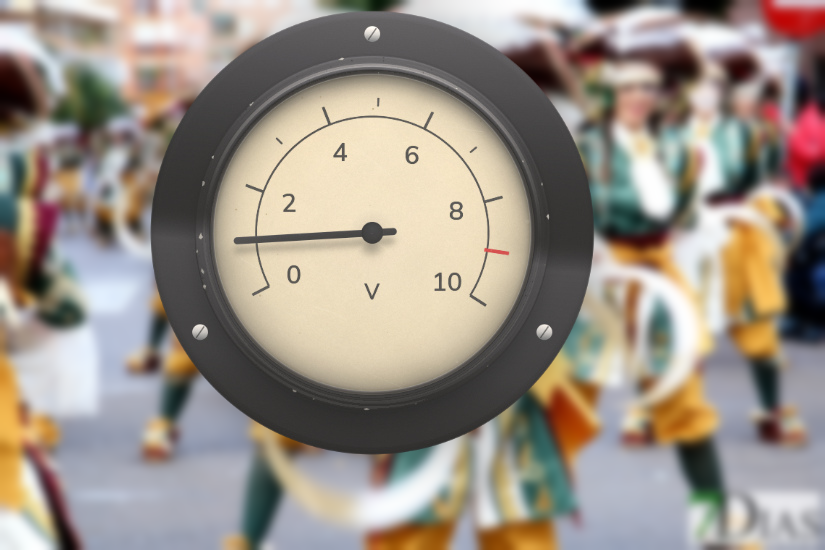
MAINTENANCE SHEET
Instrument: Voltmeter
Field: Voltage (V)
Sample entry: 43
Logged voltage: 1
